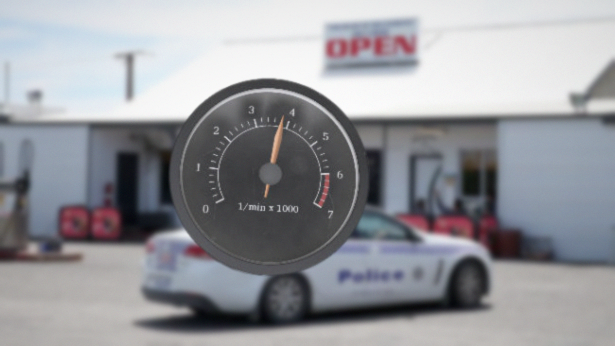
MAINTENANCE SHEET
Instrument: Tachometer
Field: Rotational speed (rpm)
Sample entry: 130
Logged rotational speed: 3800
